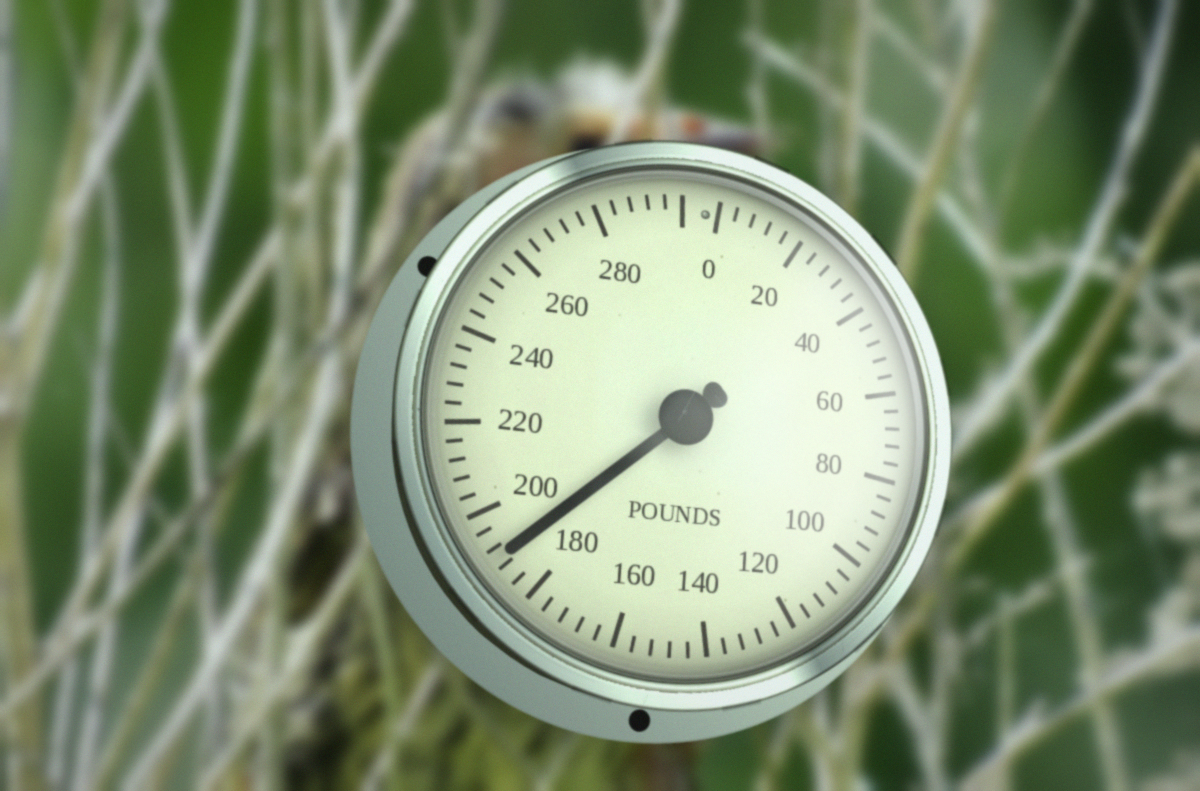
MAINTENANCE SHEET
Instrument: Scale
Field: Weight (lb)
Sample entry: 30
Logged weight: 190
